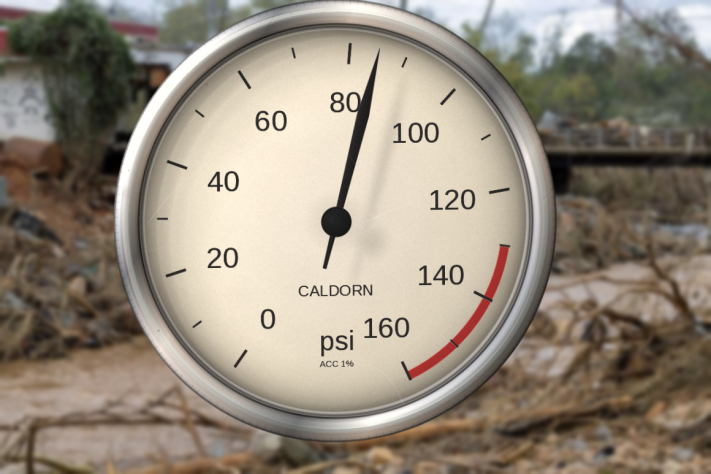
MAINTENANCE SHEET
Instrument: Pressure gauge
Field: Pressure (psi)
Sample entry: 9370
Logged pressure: 85
